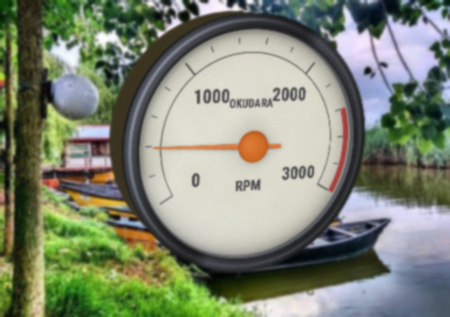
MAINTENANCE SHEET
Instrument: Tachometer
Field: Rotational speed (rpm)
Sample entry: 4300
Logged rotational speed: 400
